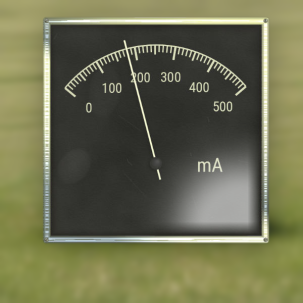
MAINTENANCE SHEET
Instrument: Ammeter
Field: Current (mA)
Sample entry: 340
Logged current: 180
